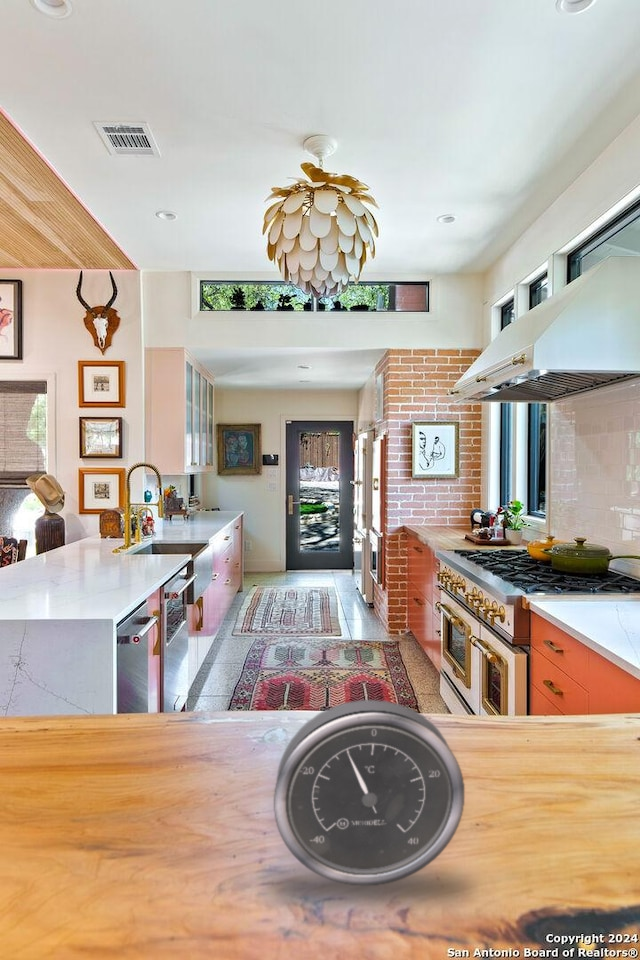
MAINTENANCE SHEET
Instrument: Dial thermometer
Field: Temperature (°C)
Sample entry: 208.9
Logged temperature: -8
